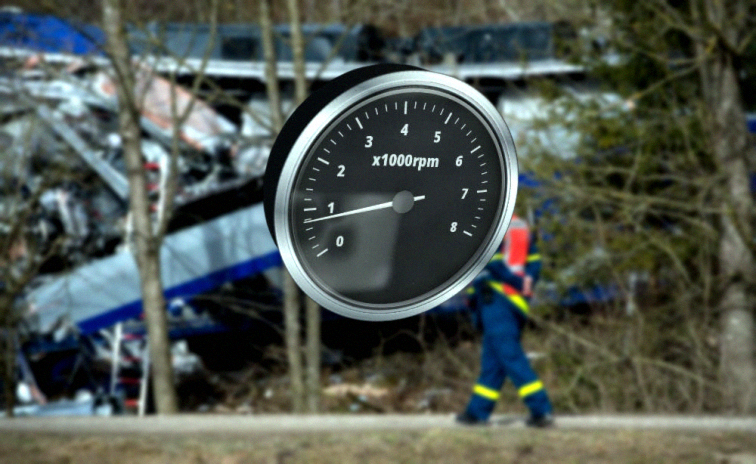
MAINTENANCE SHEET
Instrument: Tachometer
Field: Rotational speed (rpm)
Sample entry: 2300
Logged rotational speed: 800
